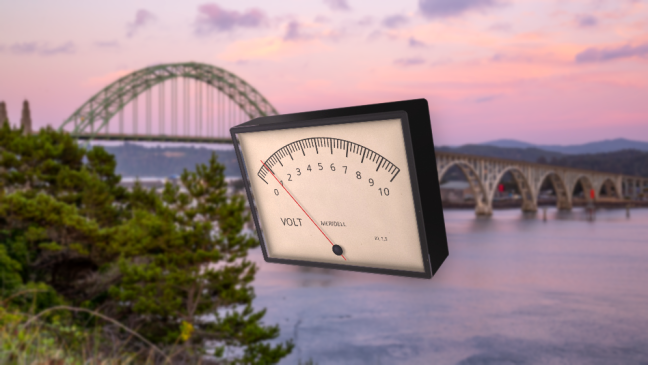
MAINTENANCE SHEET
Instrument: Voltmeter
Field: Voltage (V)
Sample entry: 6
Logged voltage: 1
